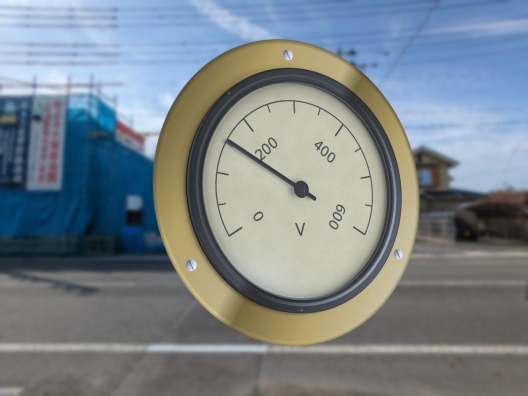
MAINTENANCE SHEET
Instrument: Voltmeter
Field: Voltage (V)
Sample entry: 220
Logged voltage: 150
